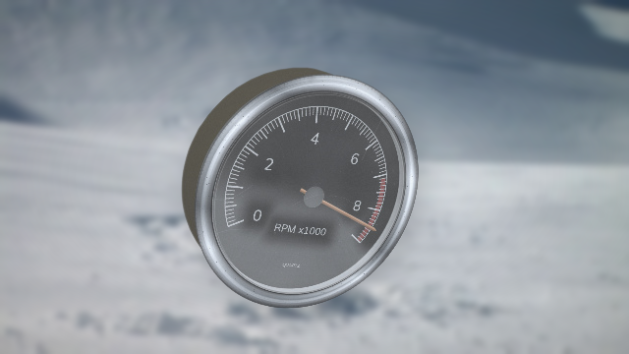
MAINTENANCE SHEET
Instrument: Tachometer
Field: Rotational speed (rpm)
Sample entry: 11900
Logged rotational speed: 8500
